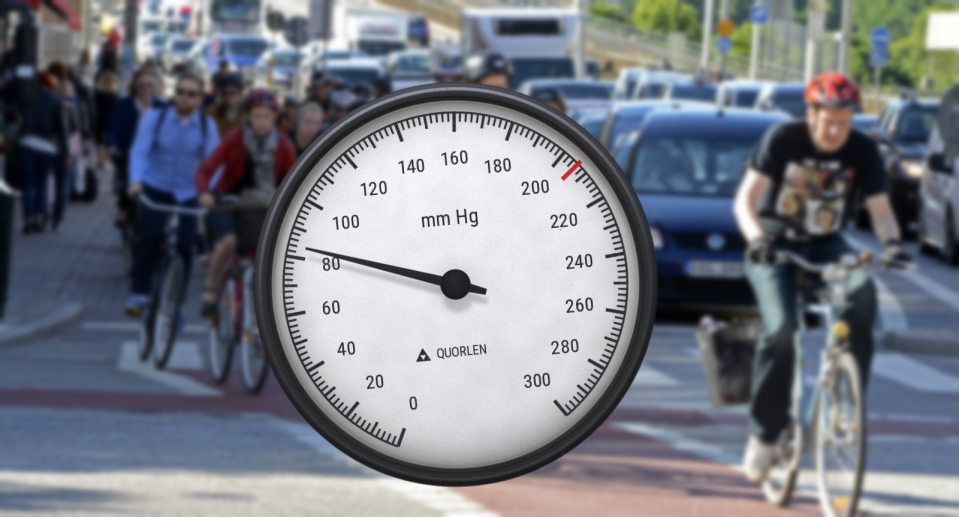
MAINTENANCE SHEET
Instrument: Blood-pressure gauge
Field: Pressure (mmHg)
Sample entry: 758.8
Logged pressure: 84
